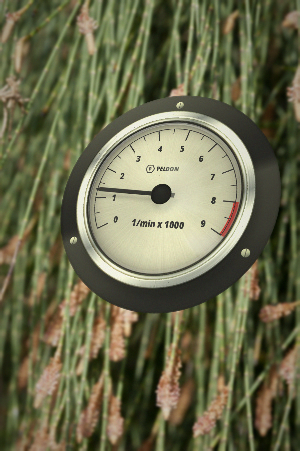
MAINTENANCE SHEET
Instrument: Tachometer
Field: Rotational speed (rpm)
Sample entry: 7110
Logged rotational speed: 1250
